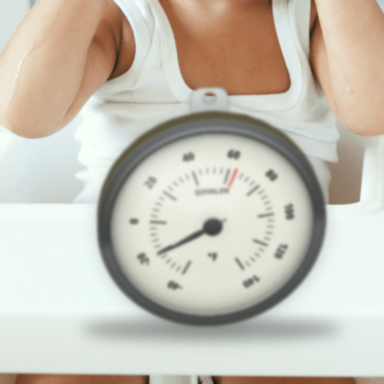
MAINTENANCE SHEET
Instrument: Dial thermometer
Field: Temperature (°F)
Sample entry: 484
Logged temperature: -20
